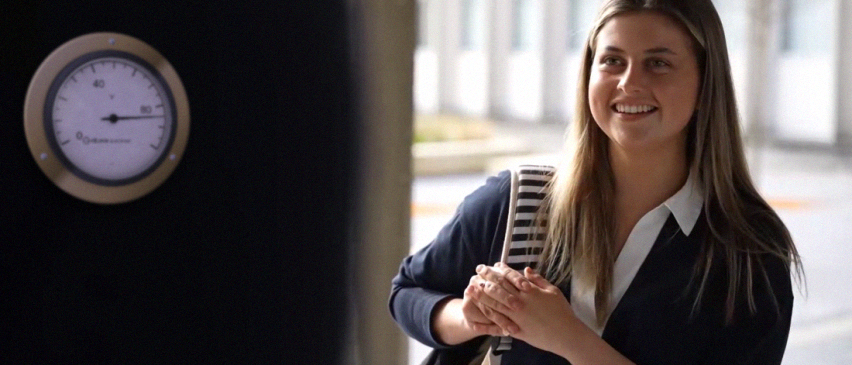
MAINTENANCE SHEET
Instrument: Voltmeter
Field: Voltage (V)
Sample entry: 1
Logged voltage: 85
